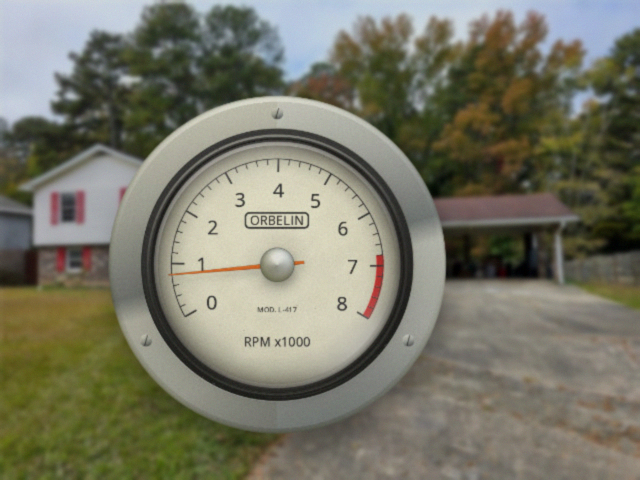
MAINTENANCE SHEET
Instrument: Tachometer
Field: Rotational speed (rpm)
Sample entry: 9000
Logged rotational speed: 800
